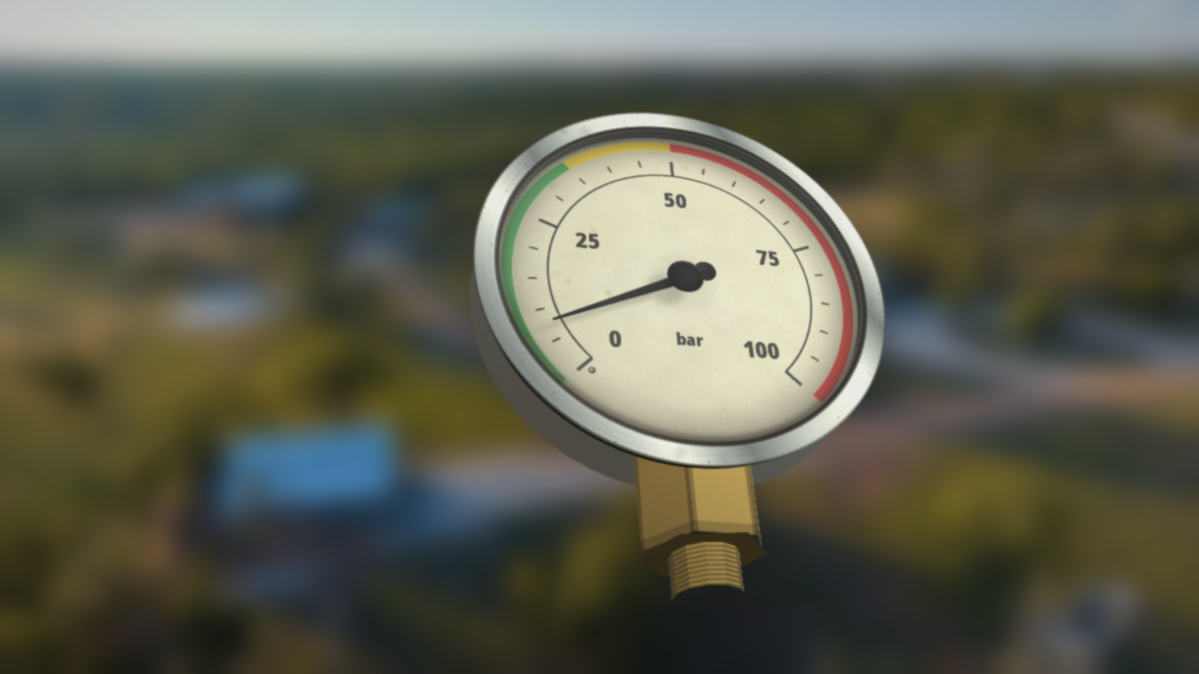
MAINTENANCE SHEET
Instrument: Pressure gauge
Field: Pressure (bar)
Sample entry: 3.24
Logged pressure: 7.5
